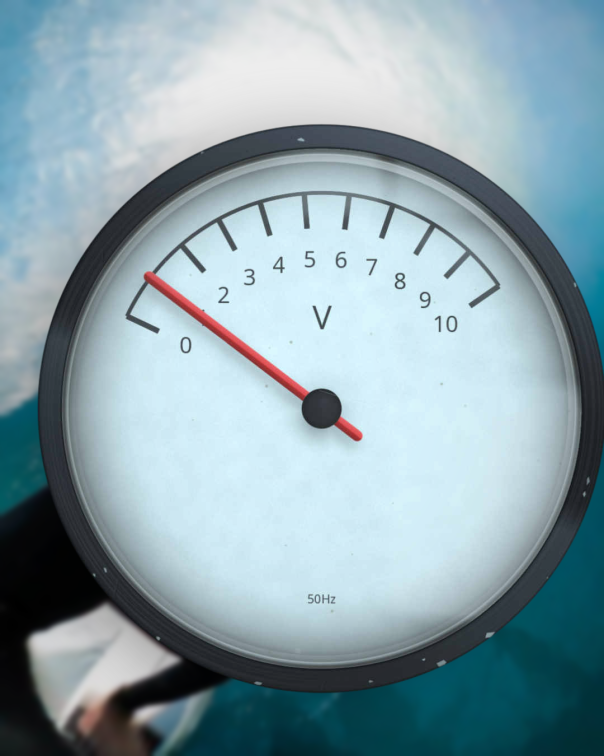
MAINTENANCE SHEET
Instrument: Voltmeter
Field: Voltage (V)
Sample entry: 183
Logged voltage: 1
